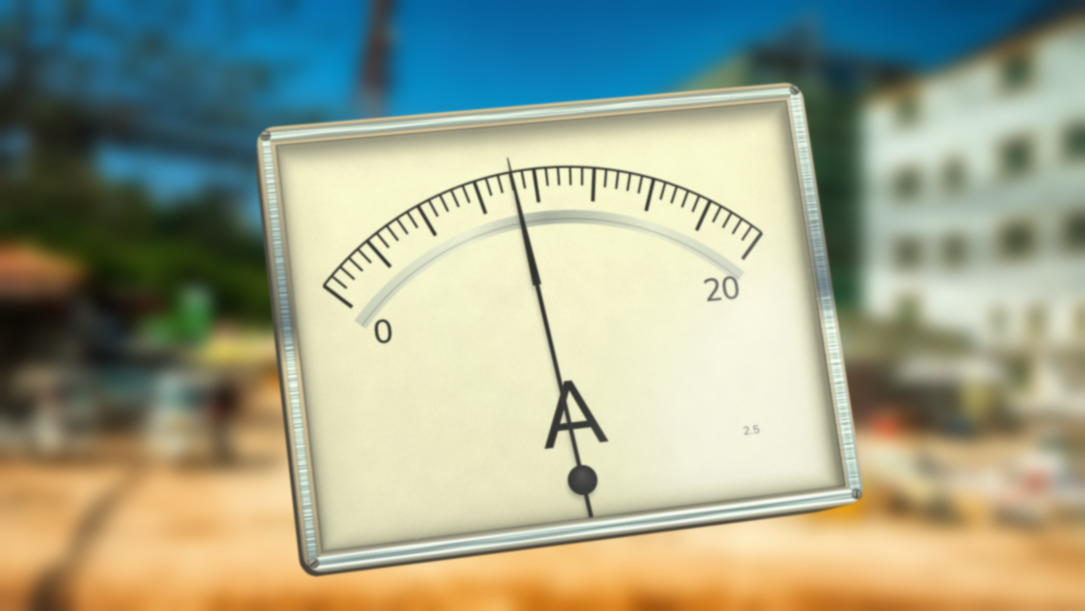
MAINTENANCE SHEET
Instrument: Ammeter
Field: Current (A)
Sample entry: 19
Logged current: 9
